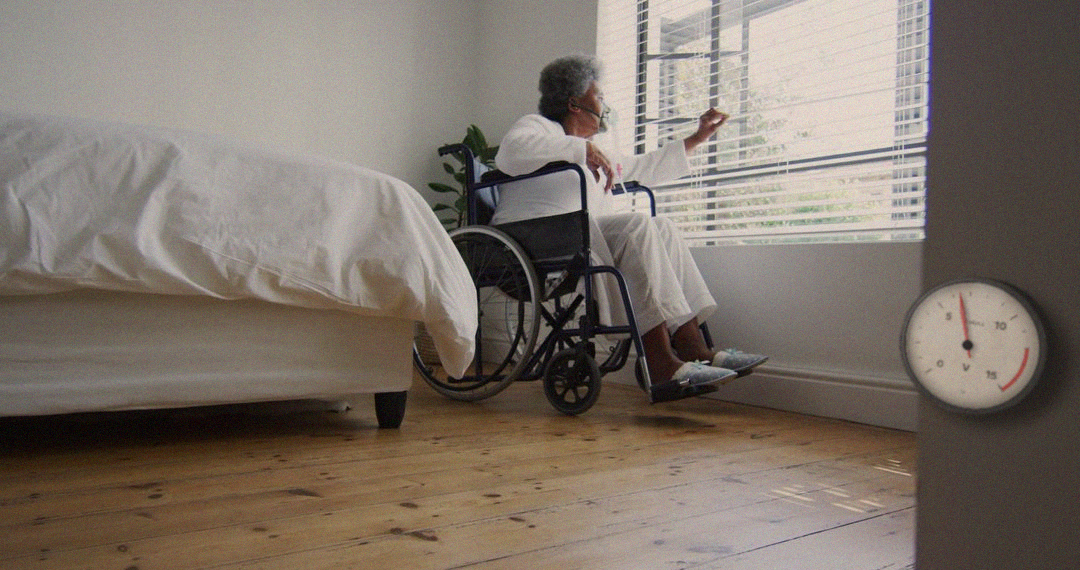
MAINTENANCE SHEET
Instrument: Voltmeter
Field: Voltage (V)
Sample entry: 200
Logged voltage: 6.5
